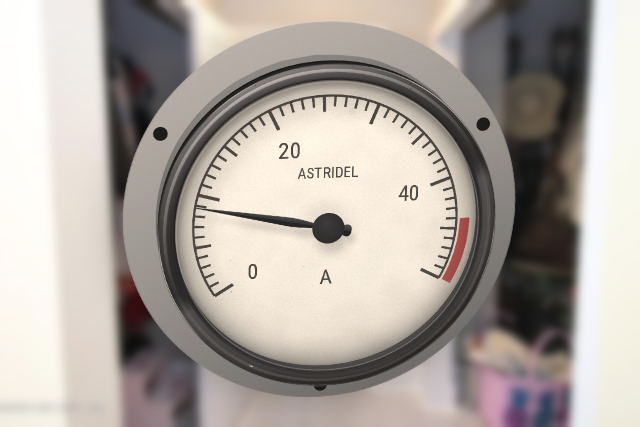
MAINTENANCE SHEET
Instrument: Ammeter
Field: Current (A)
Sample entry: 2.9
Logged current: 9
